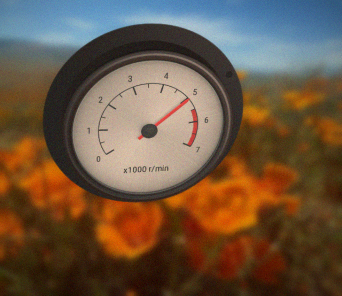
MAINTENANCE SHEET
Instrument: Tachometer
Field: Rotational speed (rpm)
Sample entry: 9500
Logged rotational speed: 5000
